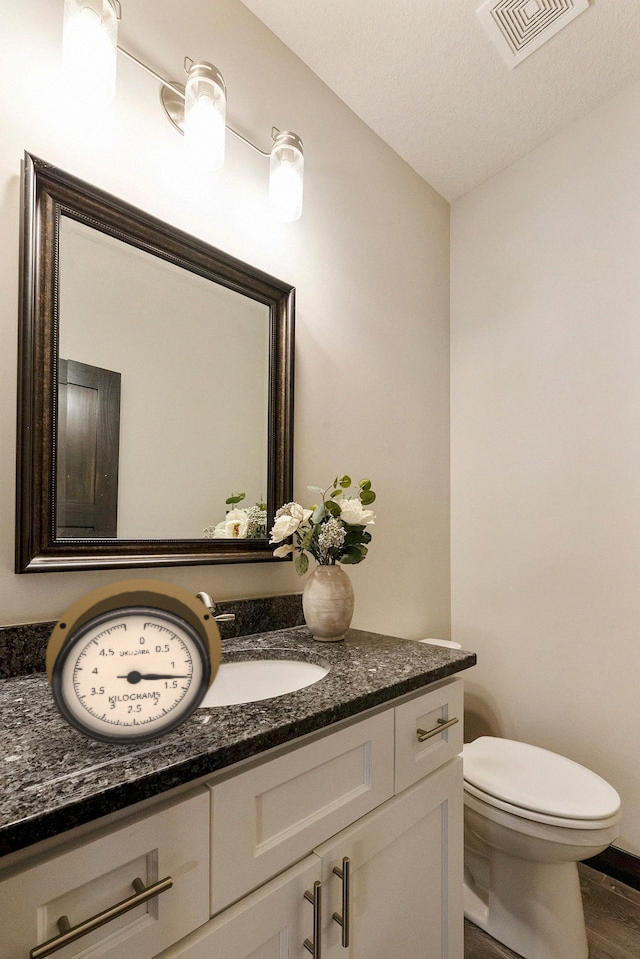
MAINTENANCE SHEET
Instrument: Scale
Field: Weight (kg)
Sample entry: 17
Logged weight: 1.25
